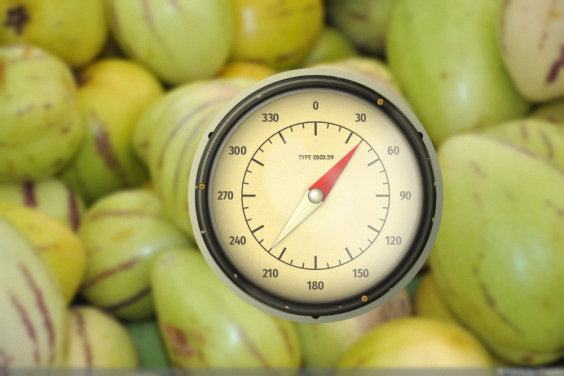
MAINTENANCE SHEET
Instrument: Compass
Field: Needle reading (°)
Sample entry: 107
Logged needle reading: 40
